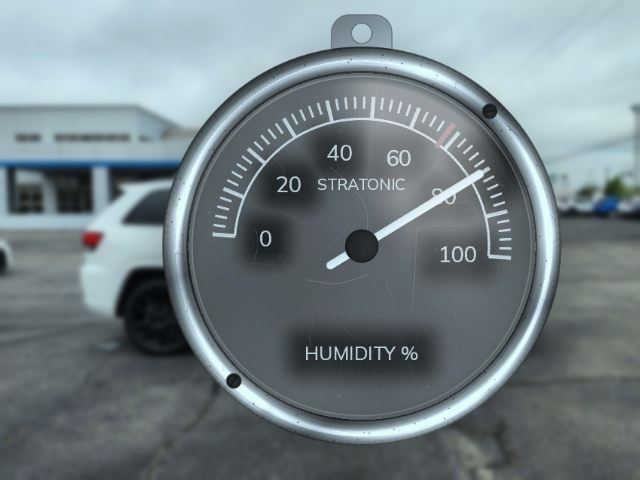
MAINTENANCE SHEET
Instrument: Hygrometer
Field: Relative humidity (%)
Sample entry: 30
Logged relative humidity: 80
